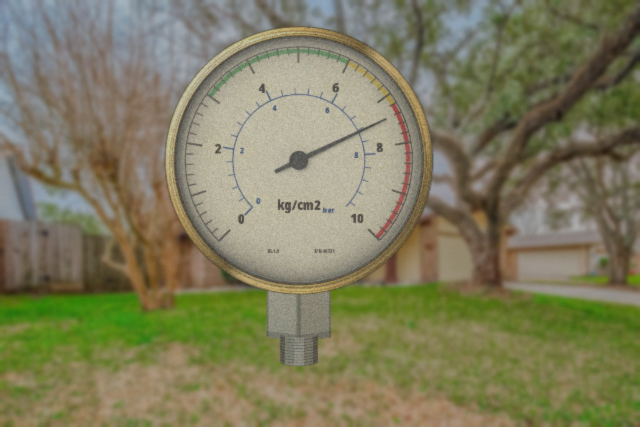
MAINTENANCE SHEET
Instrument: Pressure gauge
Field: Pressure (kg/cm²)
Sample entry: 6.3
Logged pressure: 7.4
